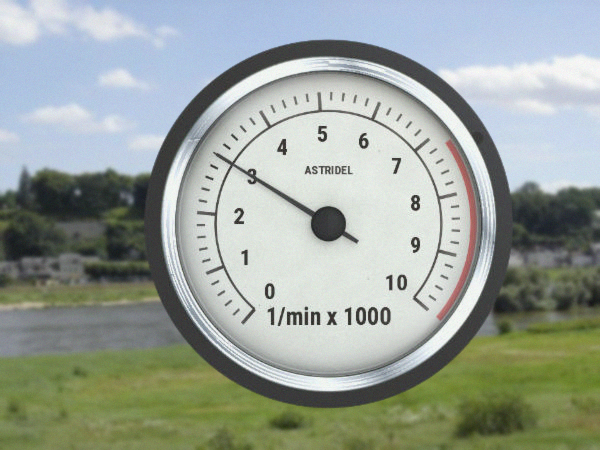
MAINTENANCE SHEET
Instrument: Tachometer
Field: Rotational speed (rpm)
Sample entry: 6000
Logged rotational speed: 3000
